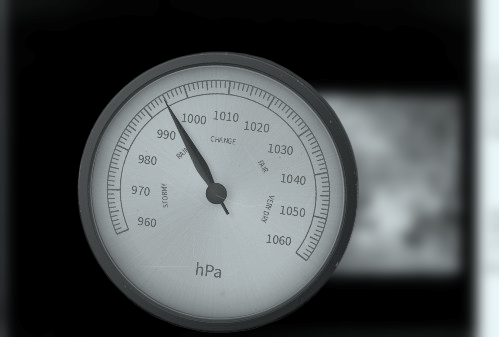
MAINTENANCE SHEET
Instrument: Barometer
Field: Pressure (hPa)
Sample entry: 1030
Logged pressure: 995
